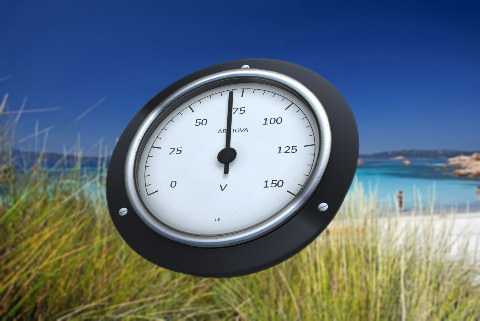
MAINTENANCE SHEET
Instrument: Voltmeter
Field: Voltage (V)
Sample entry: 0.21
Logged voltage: 70
